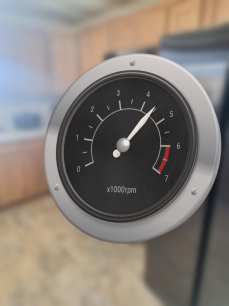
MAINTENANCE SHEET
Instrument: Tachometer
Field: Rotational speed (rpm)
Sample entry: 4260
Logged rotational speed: 4500
